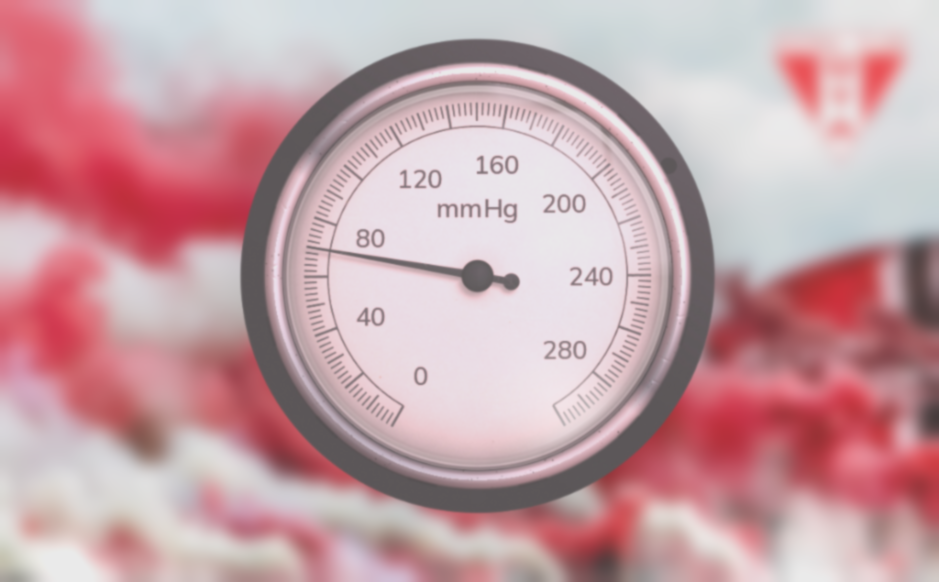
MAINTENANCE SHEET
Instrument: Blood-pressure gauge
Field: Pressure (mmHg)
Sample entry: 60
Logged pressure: 70
